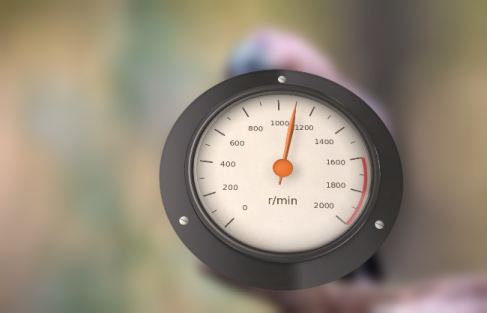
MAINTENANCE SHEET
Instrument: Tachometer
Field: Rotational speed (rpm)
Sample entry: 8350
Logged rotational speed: 1100
